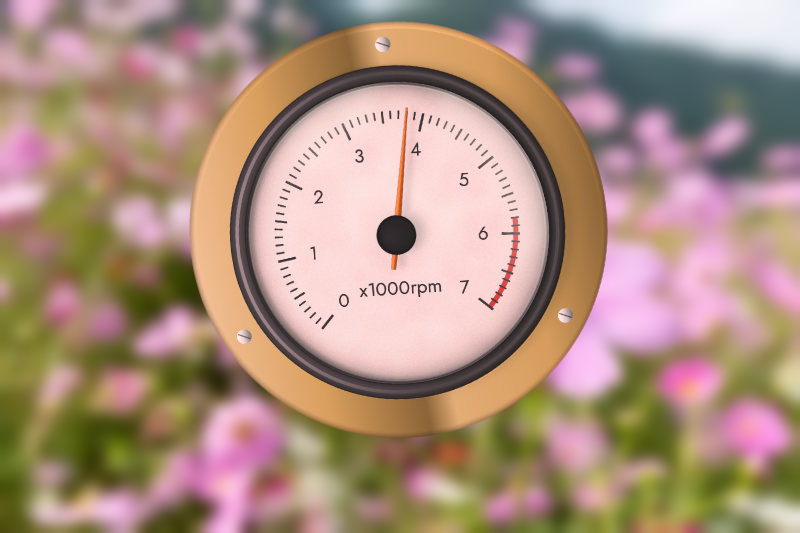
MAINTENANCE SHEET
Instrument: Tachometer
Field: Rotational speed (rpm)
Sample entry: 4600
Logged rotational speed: 3800
